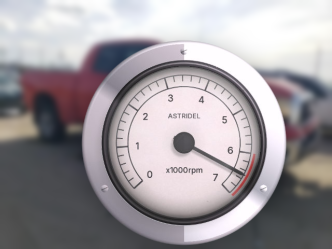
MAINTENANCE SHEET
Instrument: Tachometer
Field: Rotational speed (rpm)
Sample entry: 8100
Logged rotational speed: 6500
